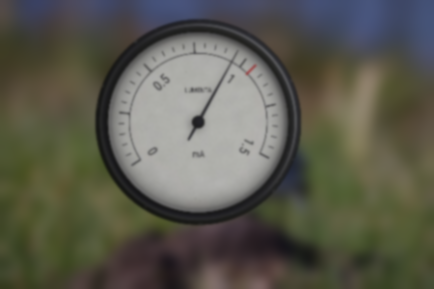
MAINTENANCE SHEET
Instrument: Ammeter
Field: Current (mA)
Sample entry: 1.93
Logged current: 0.95
